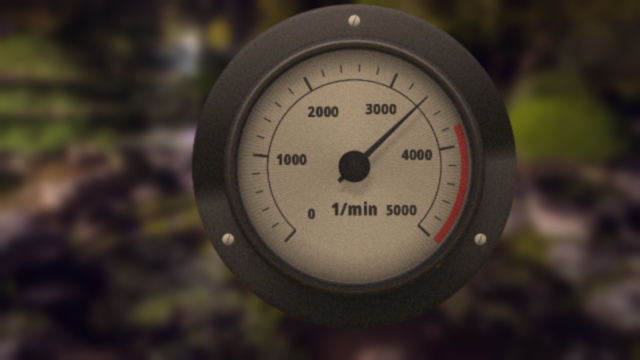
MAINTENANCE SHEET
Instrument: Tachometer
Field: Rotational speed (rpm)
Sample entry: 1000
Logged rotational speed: 3400
